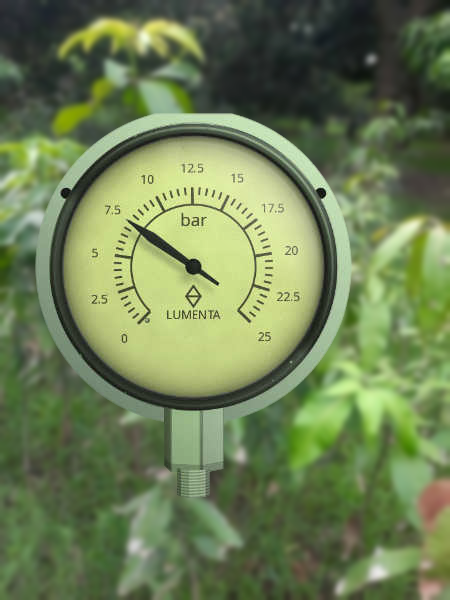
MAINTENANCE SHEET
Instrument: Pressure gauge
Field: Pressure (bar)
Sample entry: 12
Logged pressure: 7.5
